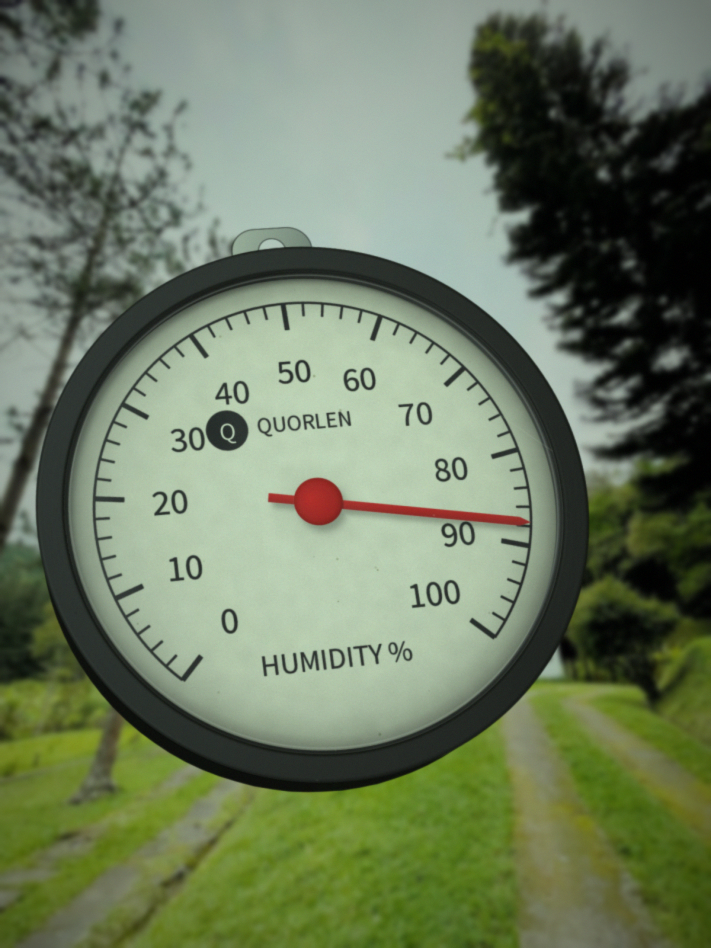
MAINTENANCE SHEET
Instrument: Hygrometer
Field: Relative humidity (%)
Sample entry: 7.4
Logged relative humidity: 88
